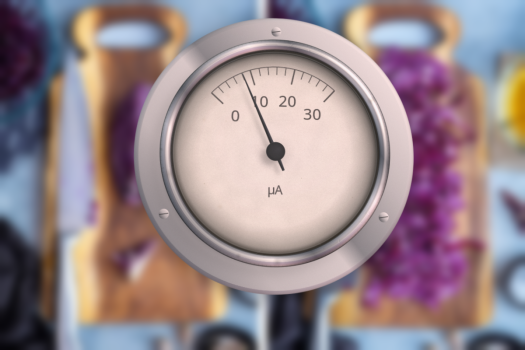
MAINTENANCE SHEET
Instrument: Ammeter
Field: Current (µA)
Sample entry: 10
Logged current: 8
